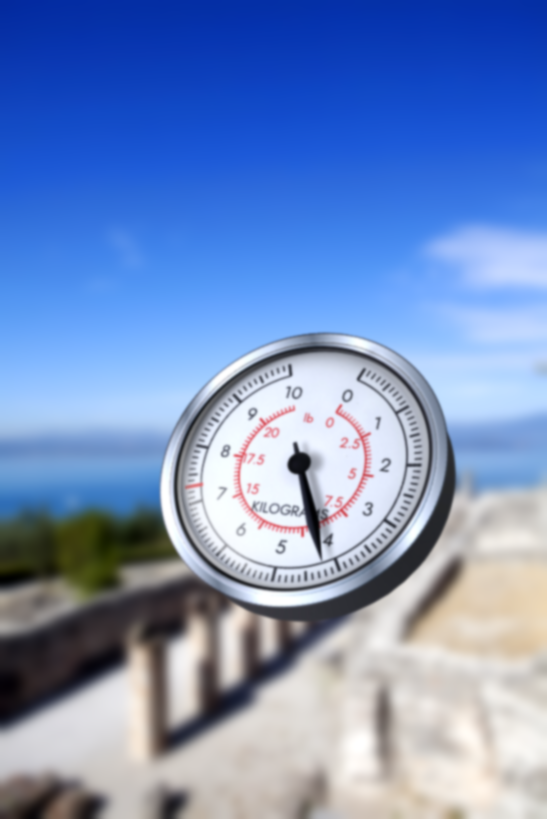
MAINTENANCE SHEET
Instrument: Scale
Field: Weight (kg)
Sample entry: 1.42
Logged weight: 4.2
